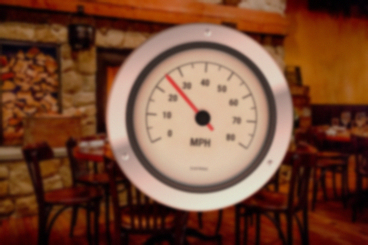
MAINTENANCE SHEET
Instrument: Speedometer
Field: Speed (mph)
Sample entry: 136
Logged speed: 25
